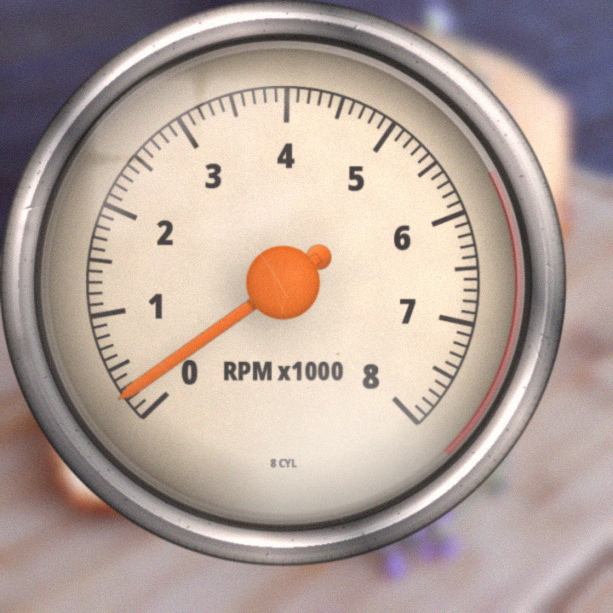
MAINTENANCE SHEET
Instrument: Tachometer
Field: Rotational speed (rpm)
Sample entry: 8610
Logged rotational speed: 250
